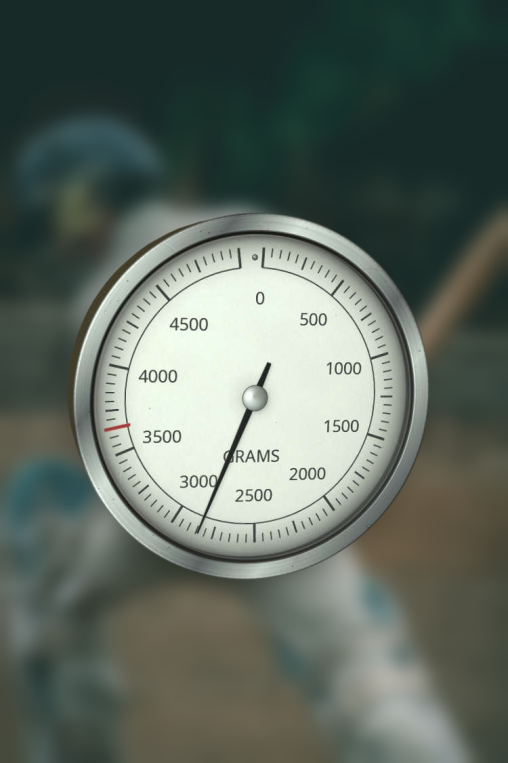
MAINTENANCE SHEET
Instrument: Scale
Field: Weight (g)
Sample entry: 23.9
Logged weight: 2850
